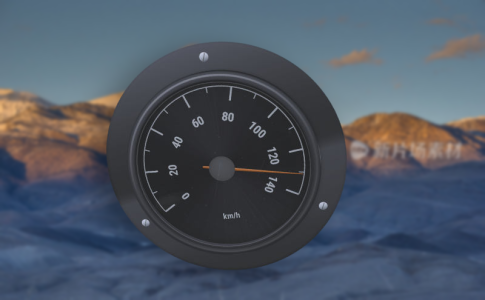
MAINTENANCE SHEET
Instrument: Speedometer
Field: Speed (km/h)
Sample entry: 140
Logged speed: 130
